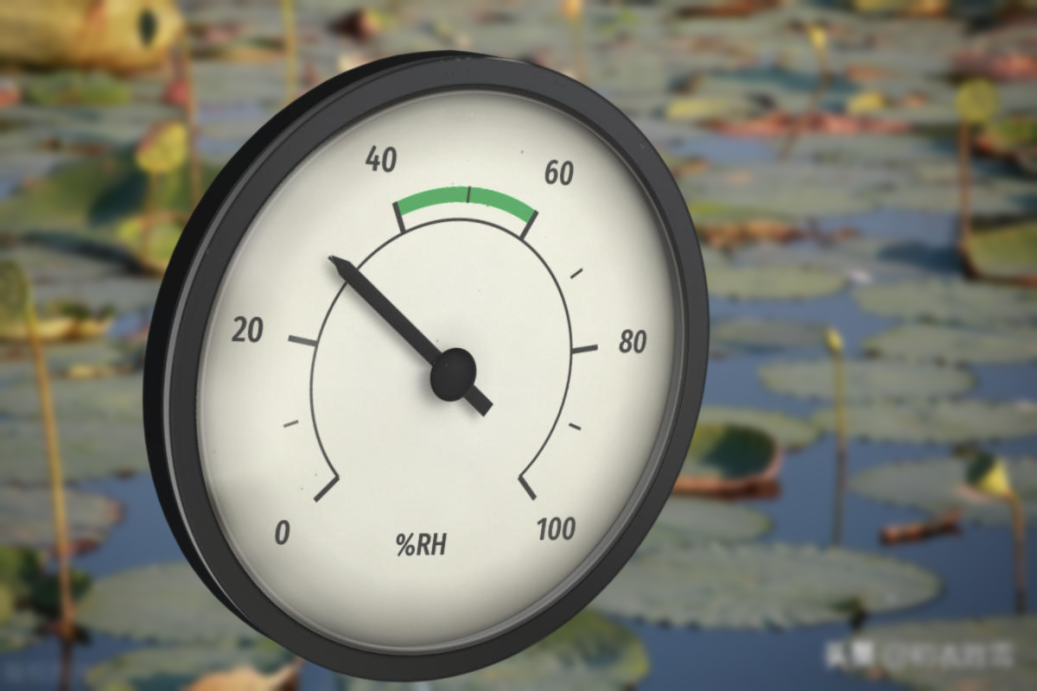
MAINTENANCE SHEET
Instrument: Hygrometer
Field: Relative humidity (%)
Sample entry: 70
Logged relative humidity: 30
